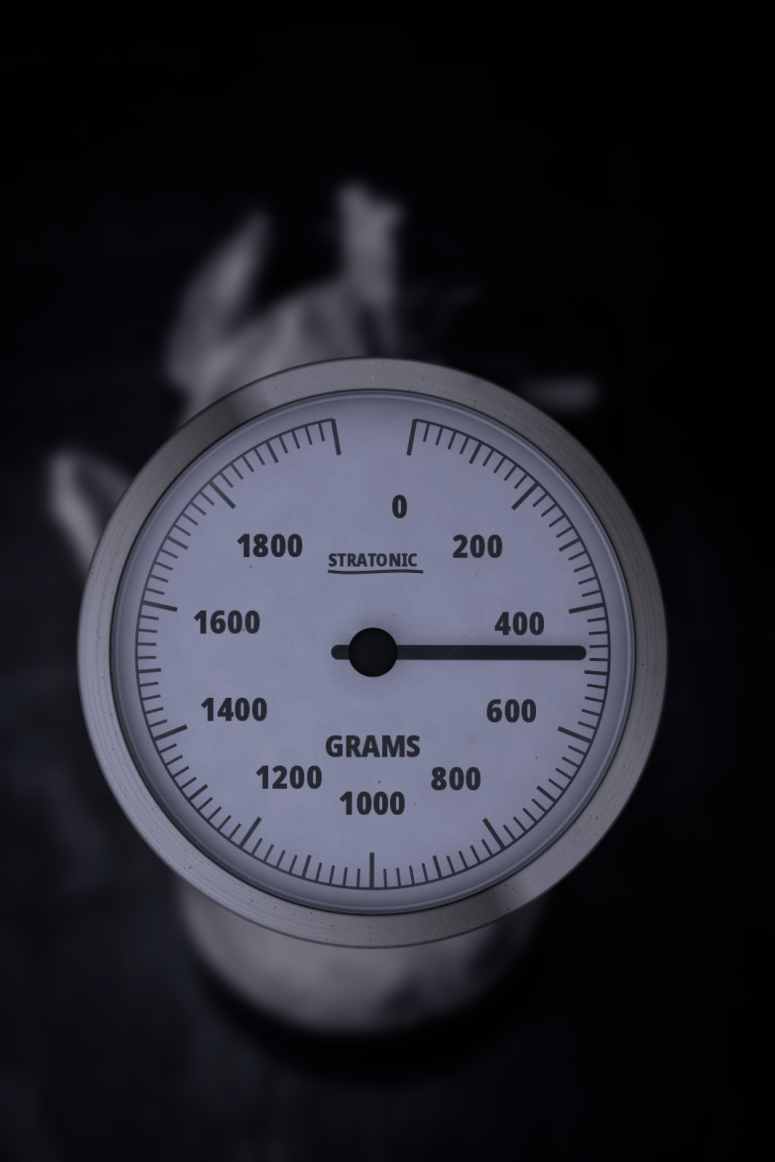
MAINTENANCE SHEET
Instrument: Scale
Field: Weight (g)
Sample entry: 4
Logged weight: 470
